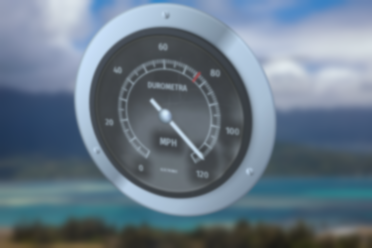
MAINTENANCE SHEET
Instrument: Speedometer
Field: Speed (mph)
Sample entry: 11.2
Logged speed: 115
